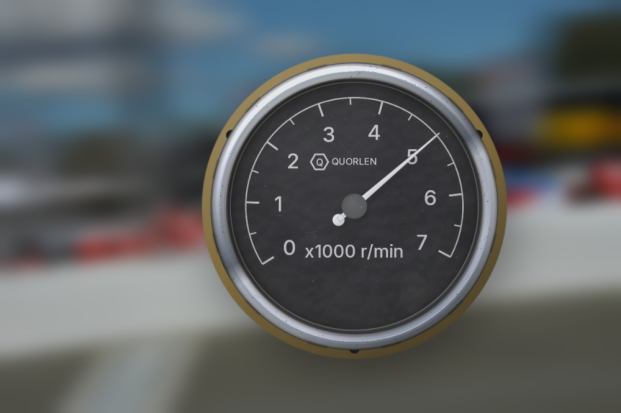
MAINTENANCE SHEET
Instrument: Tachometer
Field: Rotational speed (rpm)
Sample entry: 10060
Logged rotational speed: 5000
